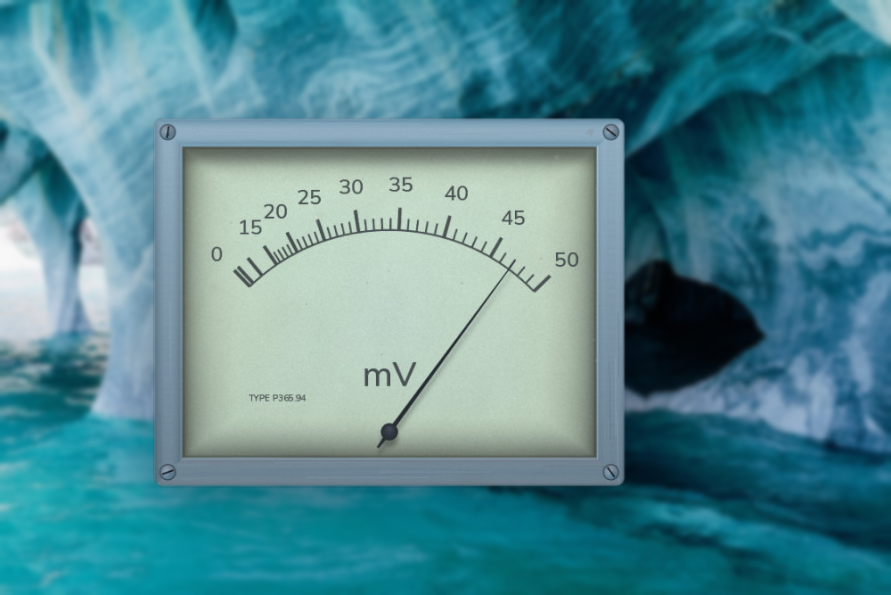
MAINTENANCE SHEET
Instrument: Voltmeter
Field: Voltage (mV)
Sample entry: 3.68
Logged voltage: 47
